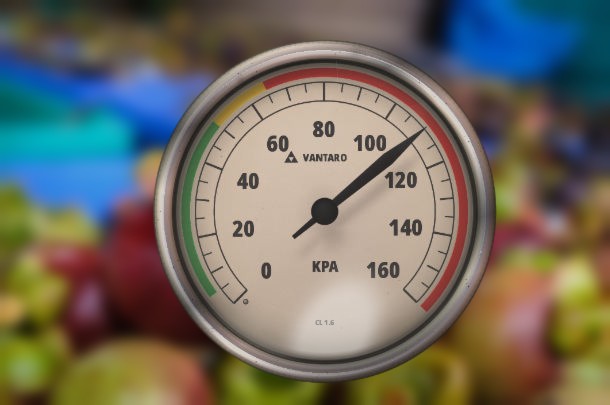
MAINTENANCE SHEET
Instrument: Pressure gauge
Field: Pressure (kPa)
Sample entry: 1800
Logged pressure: 110
